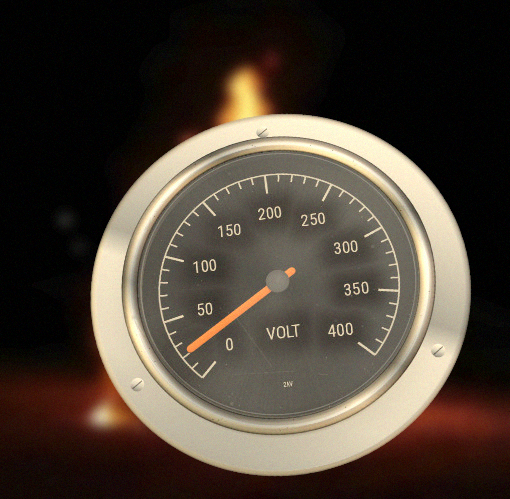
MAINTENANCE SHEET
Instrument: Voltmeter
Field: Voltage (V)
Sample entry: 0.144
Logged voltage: 20
